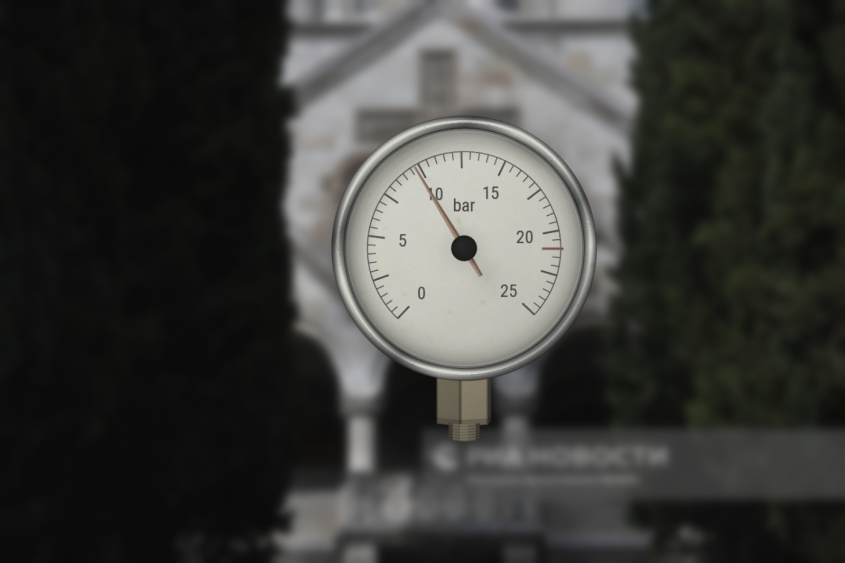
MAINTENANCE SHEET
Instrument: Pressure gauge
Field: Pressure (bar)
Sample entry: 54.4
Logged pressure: 9.75
